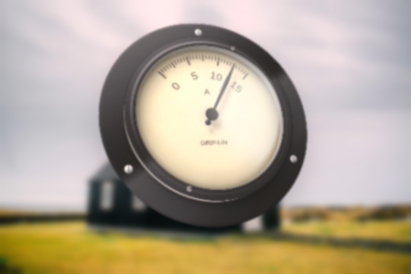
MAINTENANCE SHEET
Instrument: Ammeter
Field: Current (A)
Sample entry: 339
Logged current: 12.5
